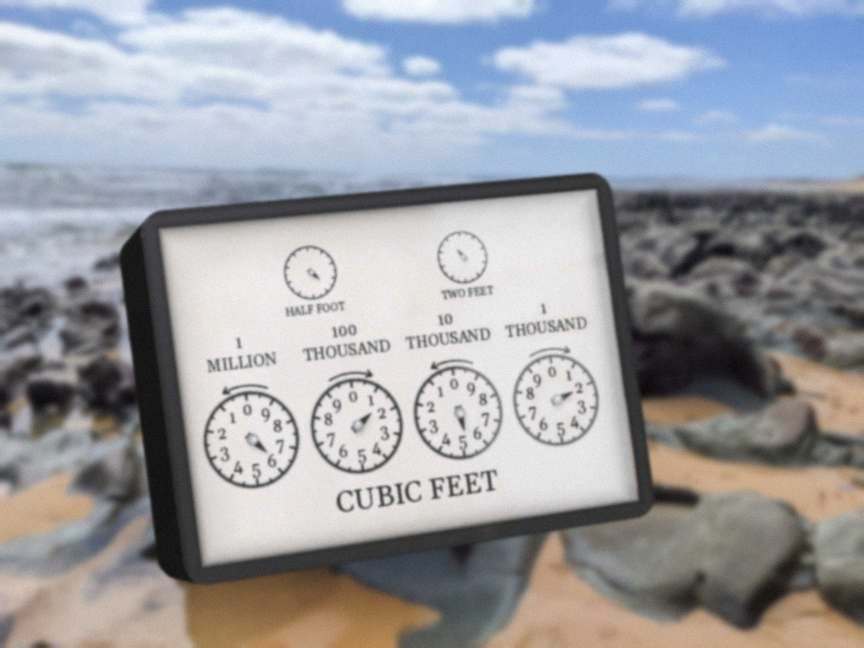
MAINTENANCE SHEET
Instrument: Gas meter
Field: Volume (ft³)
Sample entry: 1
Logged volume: 615200
